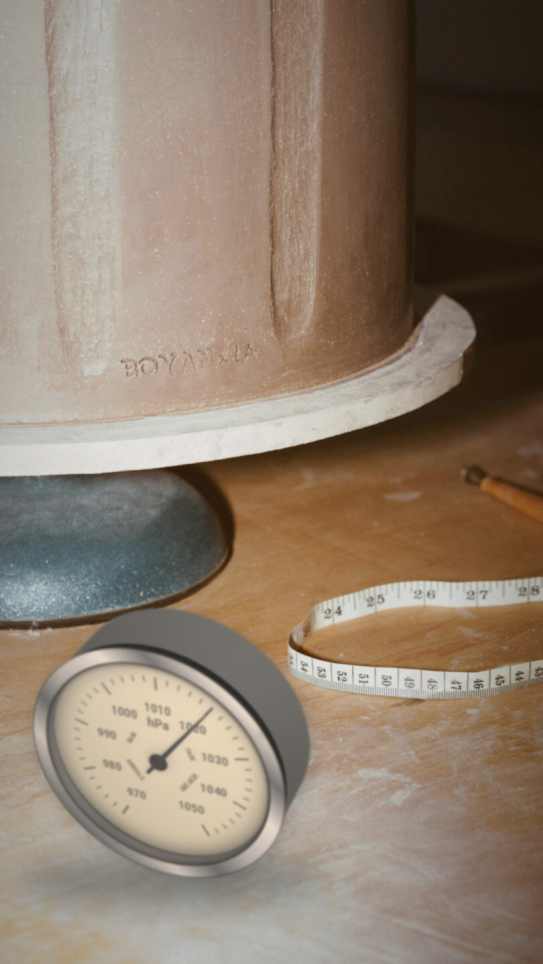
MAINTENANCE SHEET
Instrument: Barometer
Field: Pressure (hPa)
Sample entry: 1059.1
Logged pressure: 1020
